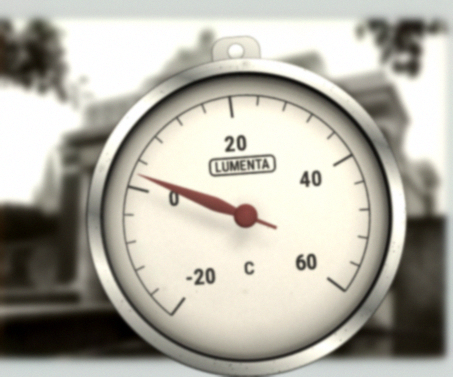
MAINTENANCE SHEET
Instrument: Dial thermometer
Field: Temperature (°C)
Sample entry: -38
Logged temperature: 2
